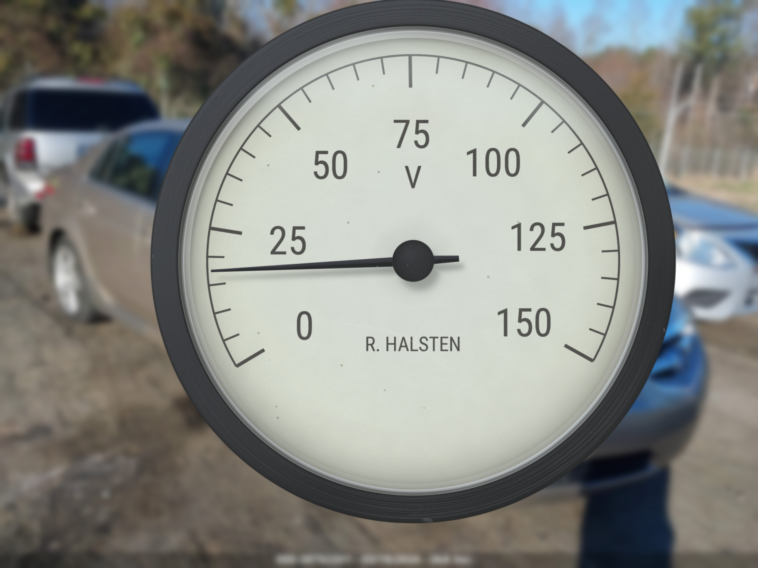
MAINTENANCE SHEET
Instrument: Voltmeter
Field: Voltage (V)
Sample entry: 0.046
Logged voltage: 17.5
